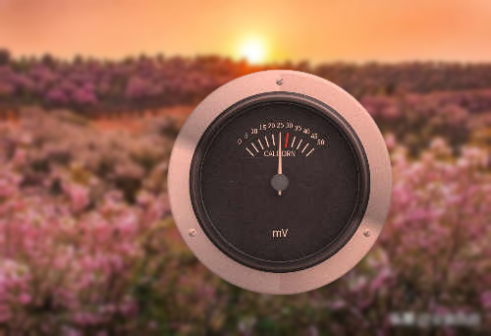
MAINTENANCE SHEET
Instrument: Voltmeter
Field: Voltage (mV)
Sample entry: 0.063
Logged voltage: 25
